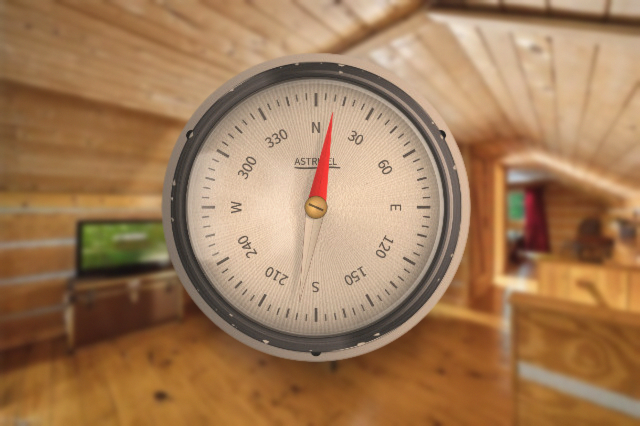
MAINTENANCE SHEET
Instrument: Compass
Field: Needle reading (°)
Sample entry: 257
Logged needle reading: 10
